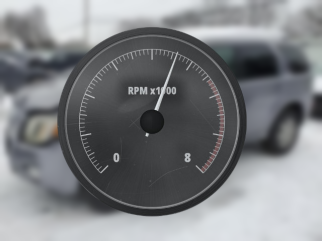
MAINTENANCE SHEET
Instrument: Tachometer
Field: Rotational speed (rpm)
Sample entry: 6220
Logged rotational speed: 4600
